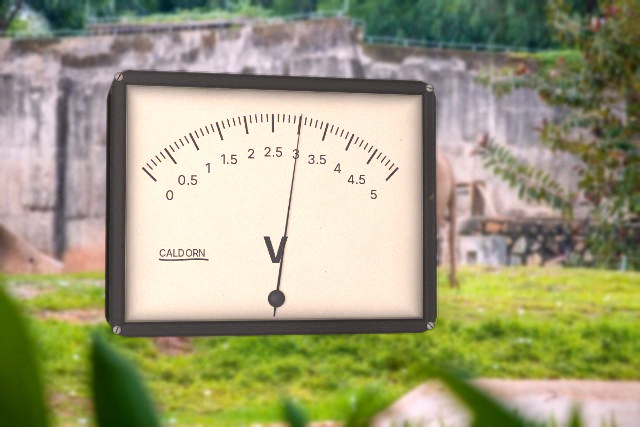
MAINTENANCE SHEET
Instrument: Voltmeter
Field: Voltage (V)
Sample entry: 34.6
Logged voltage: 3
